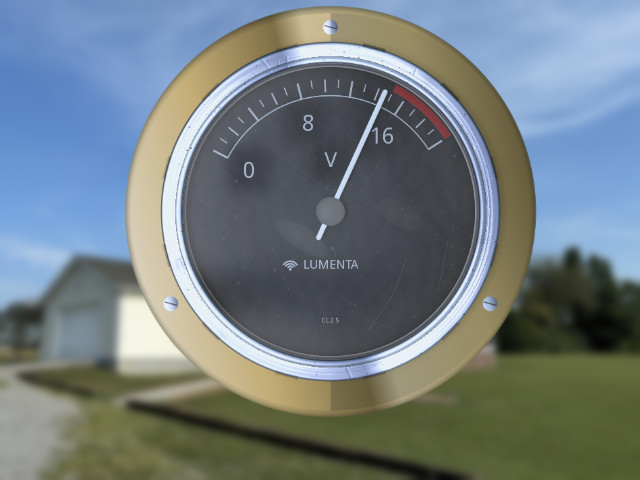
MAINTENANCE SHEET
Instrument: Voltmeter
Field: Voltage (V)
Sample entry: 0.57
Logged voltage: 14.5
